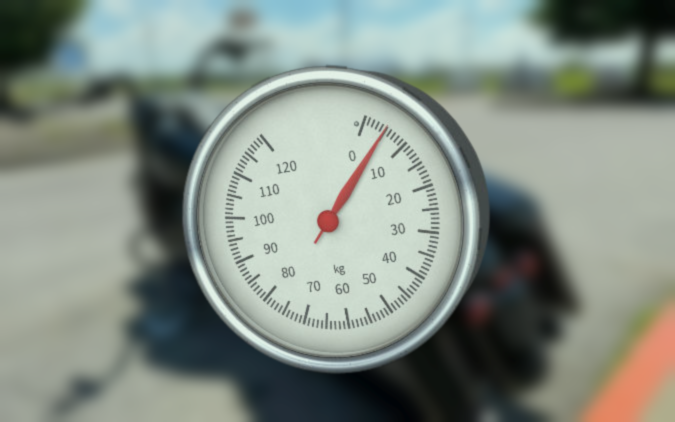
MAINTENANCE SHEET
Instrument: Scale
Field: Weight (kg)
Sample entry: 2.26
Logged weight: 5
